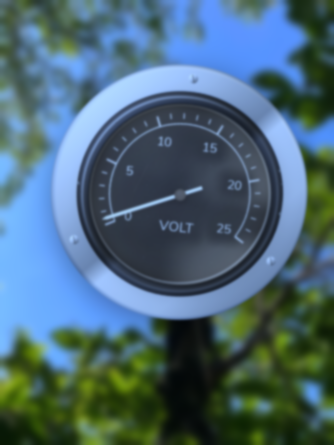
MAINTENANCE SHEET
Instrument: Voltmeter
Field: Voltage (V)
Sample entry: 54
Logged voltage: 0.5
